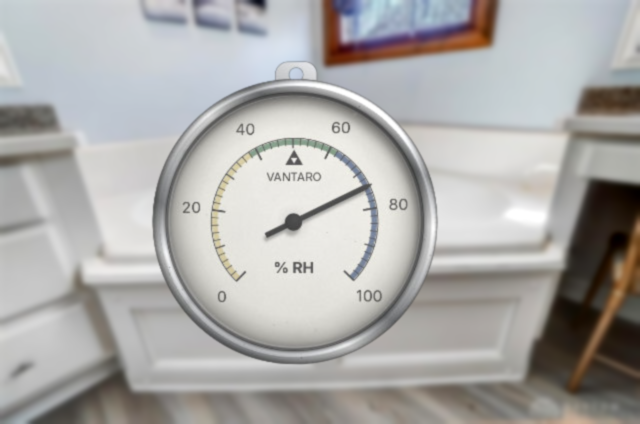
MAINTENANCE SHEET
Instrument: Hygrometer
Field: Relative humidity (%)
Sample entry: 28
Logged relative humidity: 74
